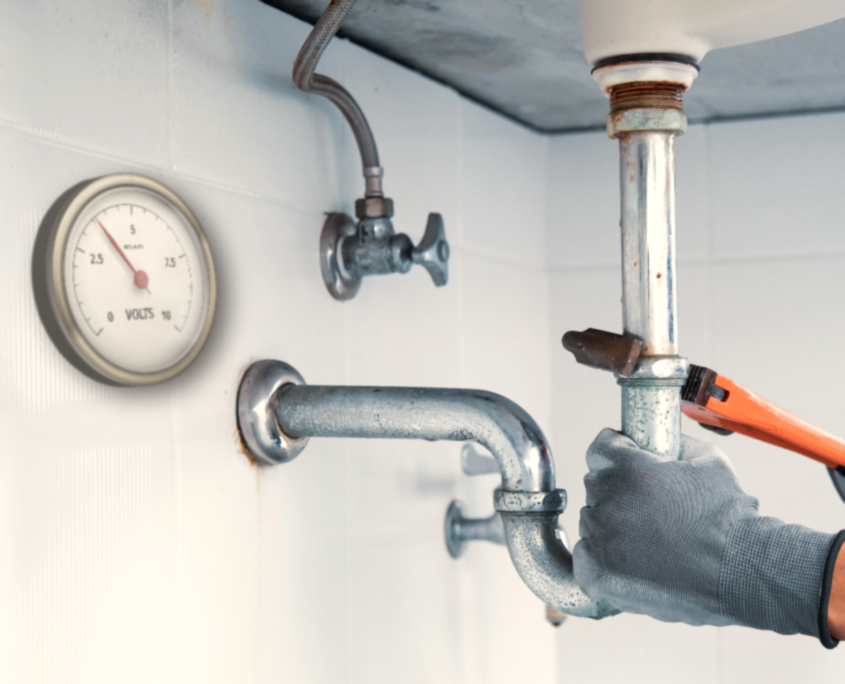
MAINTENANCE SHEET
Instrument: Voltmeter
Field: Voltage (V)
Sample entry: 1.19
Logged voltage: 3.5
